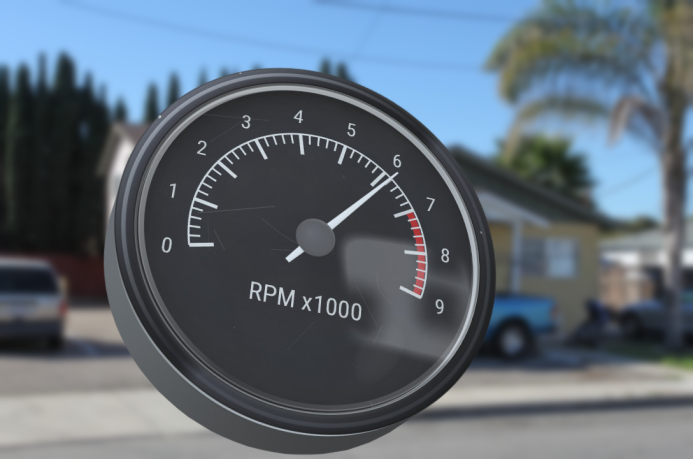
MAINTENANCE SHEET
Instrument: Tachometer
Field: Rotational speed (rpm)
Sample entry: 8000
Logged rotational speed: 6200
